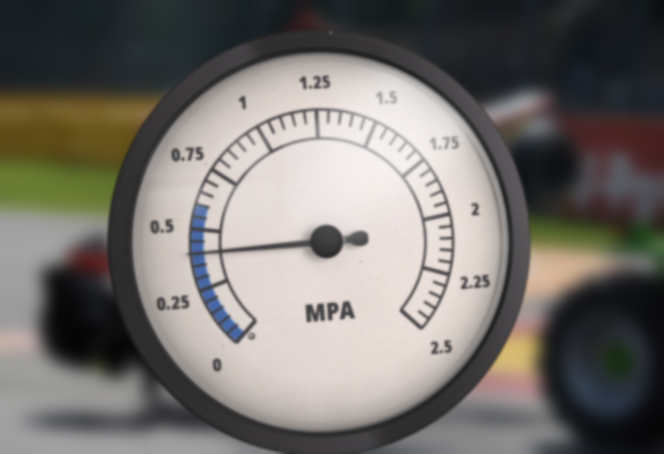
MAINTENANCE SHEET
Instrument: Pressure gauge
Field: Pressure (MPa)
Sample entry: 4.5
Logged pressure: 0.4
